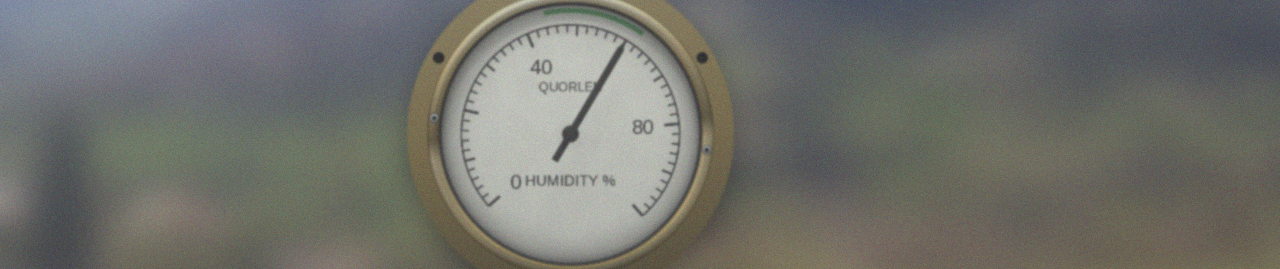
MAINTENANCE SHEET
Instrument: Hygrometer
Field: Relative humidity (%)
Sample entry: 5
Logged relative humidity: 60
